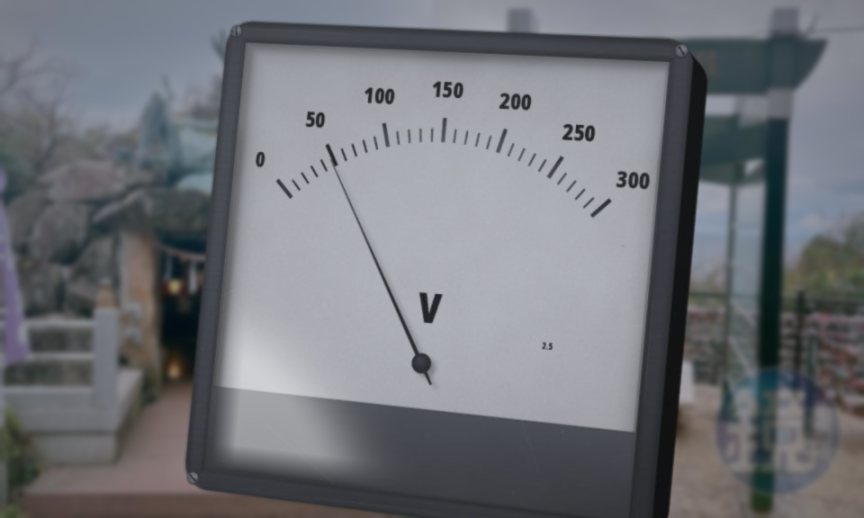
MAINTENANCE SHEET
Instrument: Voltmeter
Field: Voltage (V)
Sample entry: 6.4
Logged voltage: 50
